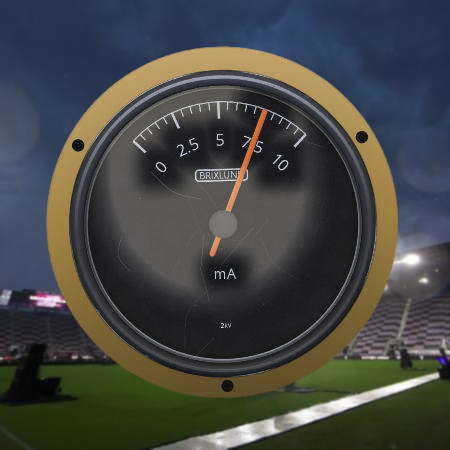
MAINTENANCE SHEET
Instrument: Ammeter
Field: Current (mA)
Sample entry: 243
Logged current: 7.5
